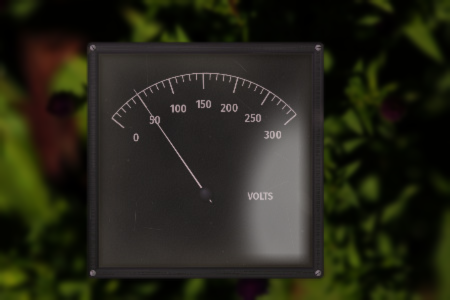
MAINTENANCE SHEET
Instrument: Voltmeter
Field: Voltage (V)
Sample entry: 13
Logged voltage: 50
